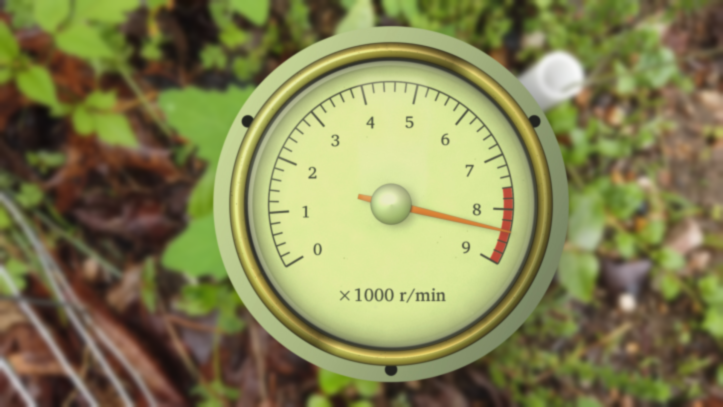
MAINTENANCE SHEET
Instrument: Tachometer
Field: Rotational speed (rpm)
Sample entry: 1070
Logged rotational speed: 8400
